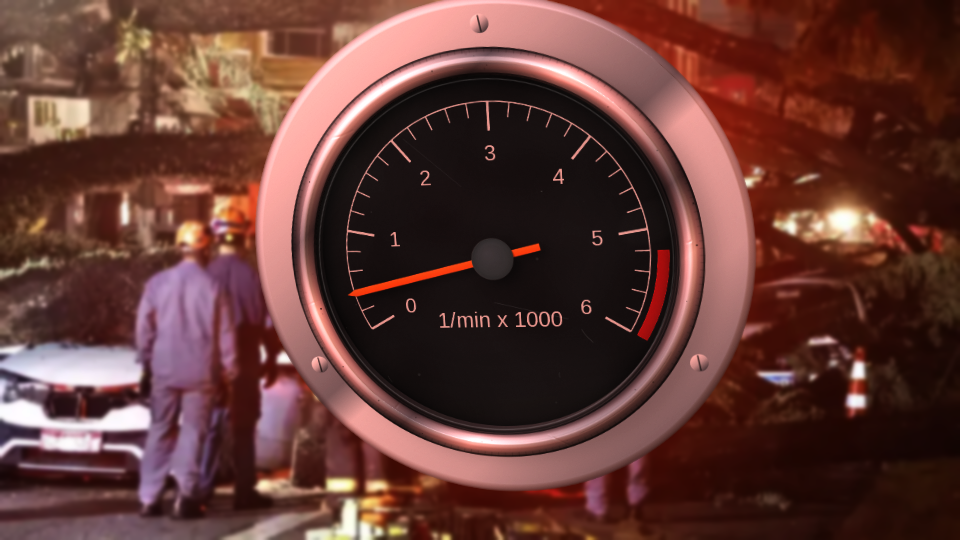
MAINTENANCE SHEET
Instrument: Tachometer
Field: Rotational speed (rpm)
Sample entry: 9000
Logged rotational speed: 400
